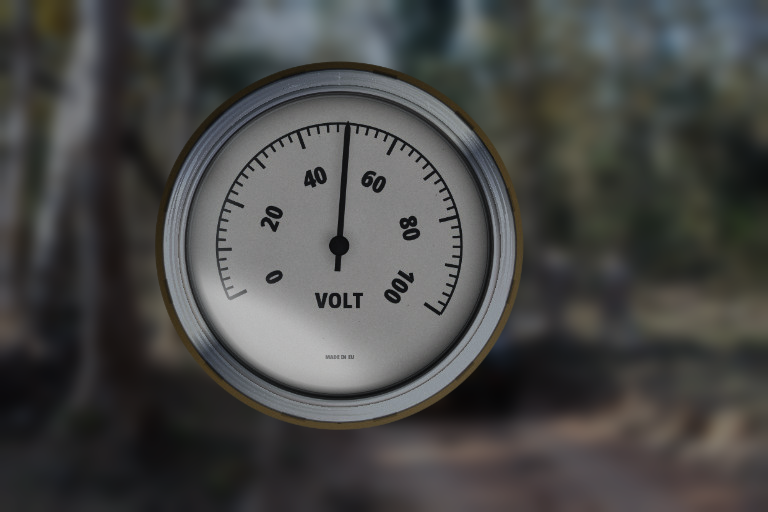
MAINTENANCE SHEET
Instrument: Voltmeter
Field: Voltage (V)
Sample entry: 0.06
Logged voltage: 50
